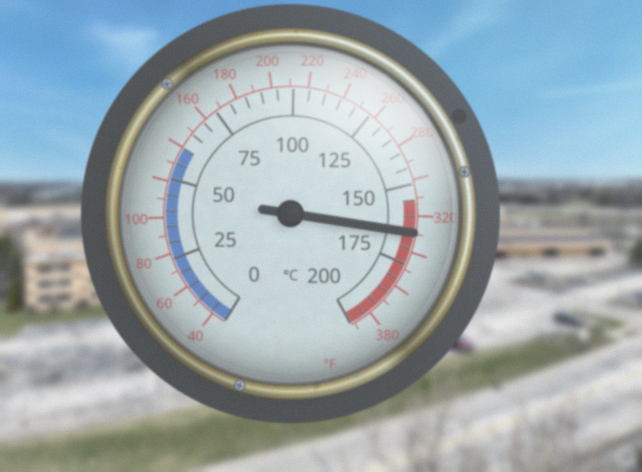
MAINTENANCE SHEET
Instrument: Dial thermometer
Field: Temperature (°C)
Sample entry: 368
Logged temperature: 165
